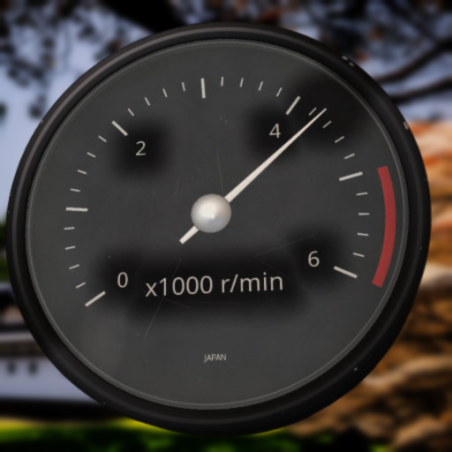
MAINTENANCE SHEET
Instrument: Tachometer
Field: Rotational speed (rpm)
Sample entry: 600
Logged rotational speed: 4300
